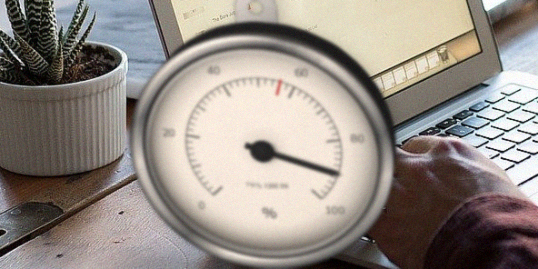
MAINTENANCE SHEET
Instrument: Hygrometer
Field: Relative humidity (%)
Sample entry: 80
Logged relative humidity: 90
